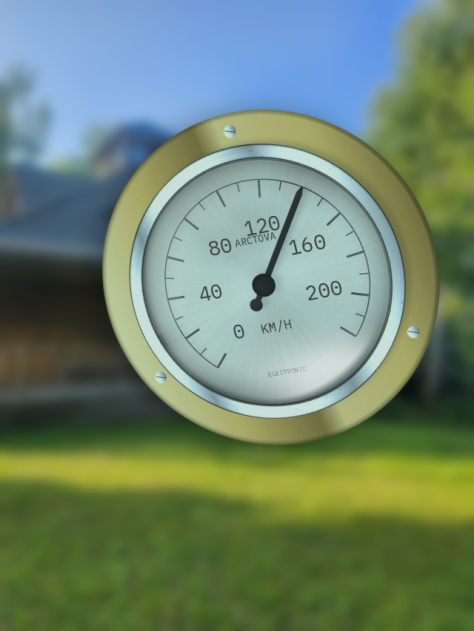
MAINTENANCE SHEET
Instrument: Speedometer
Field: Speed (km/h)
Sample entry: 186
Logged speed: 140
